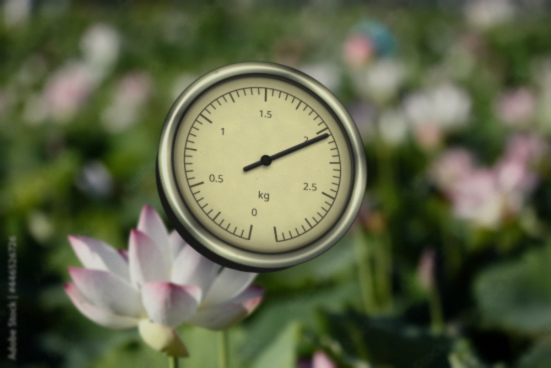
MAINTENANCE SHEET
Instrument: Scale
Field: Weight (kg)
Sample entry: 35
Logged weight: 2.05
